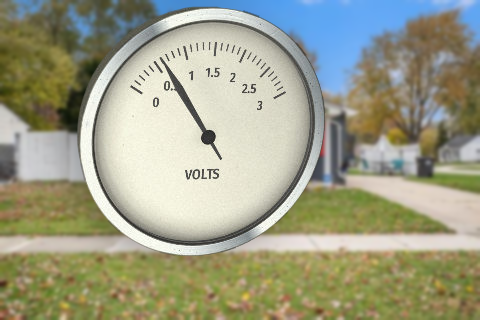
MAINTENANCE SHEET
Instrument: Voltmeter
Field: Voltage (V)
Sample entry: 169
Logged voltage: 0.6
